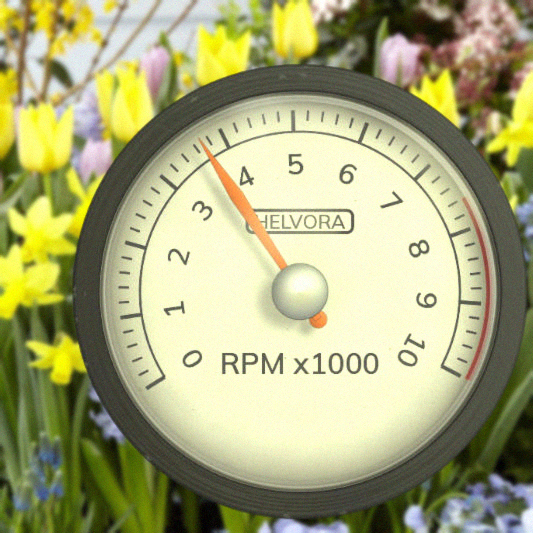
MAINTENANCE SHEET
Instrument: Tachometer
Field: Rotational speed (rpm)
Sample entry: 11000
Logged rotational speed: 3700
